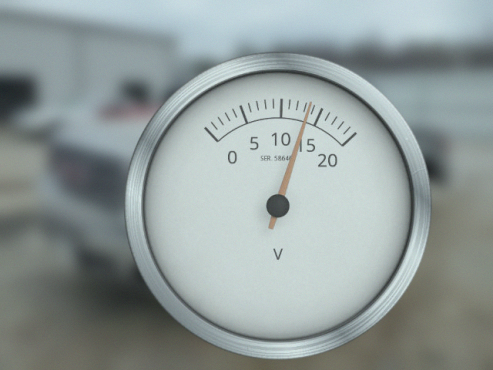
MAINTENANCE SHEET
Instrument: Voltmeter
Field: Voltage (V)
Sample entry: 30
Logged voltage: 13.5
